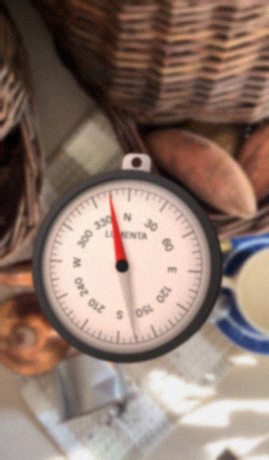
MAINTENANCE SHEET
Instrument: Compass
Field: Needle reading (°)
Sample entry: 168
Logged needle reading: 345
